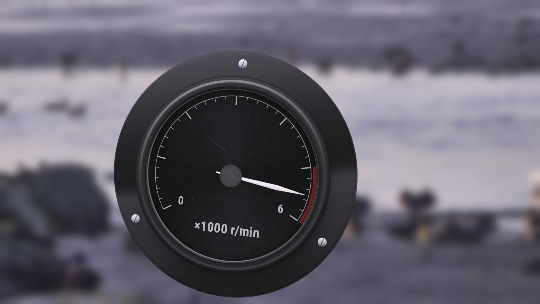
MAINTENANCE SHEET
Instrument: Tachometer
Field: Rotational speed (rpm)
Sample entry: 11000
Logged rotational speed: 5500
